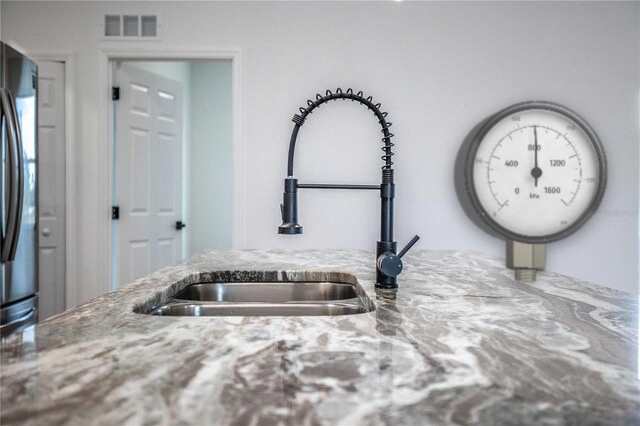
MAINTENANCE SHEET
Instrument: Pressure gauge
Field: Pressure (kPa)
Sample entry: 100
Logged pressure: 800
